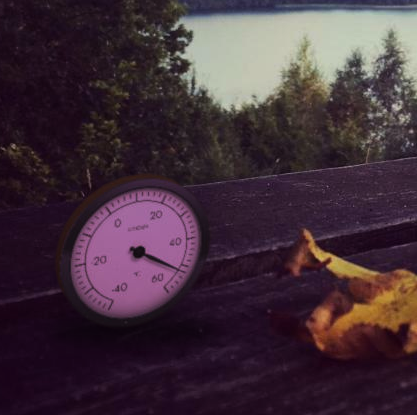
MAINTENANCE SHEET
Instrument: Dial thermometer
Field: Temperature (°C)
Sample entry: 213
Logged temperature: 52
